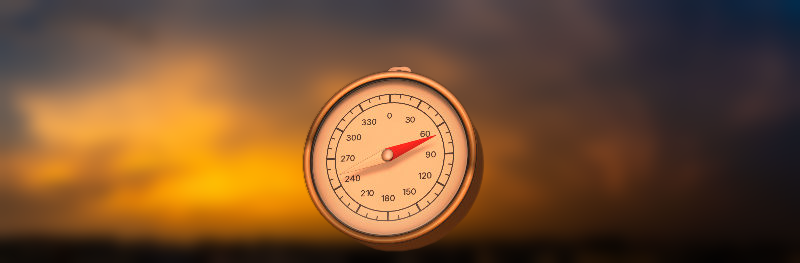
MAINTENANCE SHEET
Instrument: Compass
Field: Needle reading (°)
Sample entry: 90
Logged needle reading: 70
